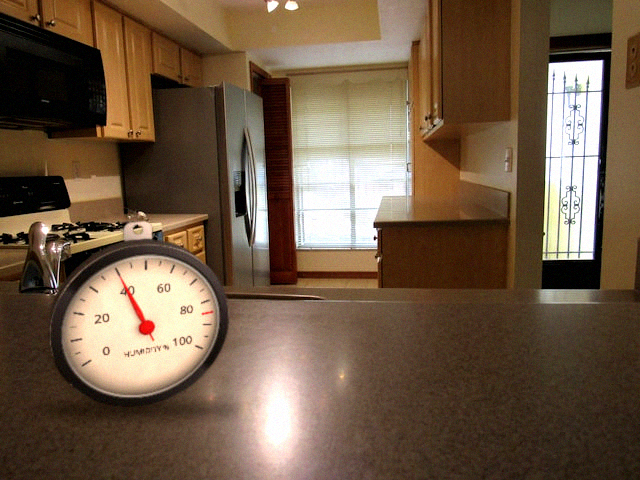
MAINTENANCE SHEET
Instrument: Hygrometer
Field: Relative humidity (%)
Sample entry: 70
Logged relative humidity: 40
